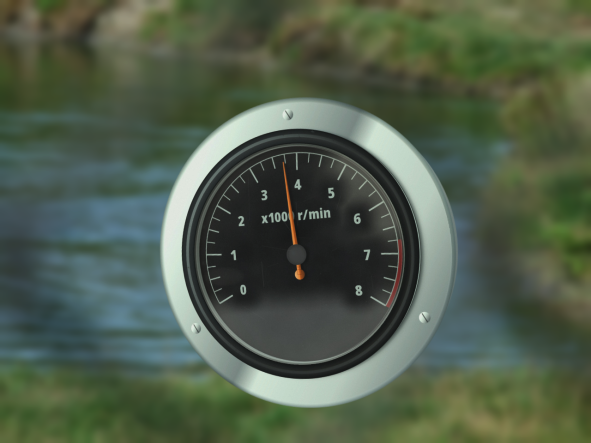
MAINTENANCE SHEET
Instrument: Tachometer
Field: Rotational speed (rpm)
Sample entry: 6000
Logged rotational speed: 3750
